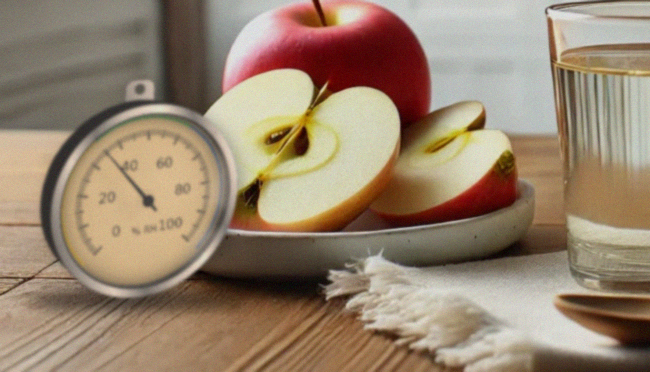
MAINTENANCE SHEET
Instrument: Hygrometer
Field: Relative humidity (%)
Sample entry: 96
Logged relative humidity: 35
